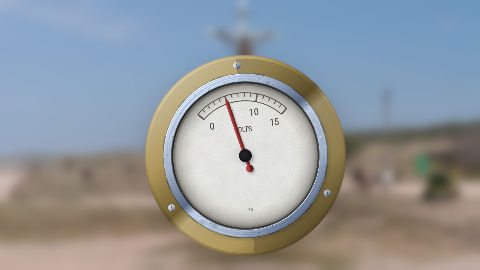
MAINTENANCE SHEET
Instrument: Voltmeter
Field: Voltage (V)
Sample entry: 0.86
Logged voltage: 5
